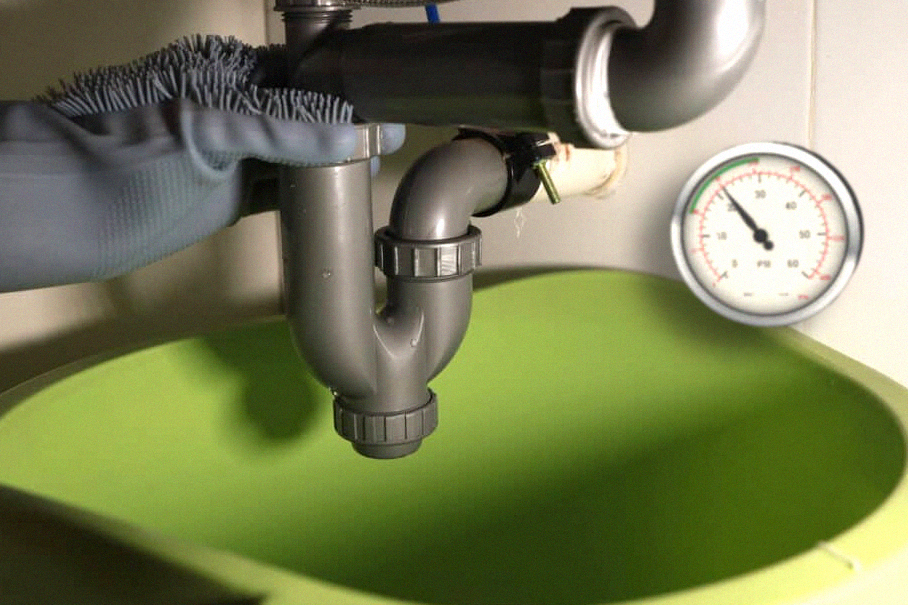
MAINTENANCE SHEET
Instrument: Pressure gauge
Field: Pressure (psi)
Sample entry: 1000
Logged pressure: 22
